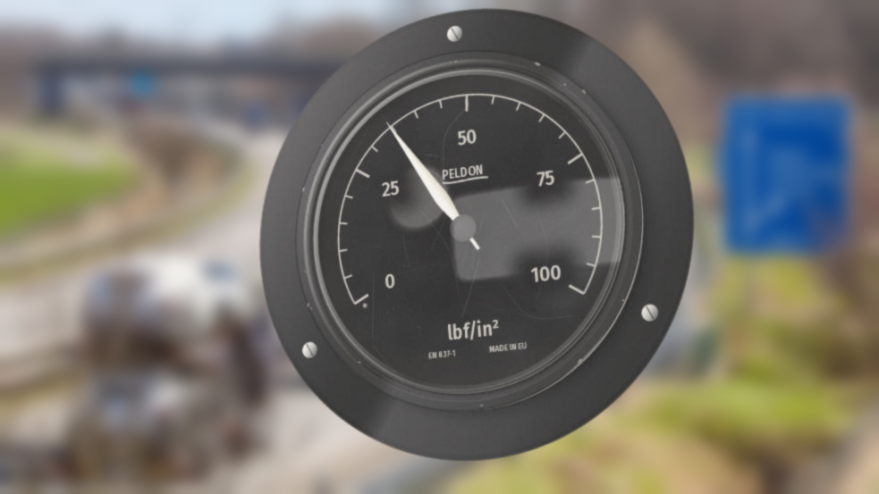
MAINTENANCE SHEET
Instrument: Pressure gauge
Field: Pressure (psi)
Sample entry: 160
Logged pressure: 35
